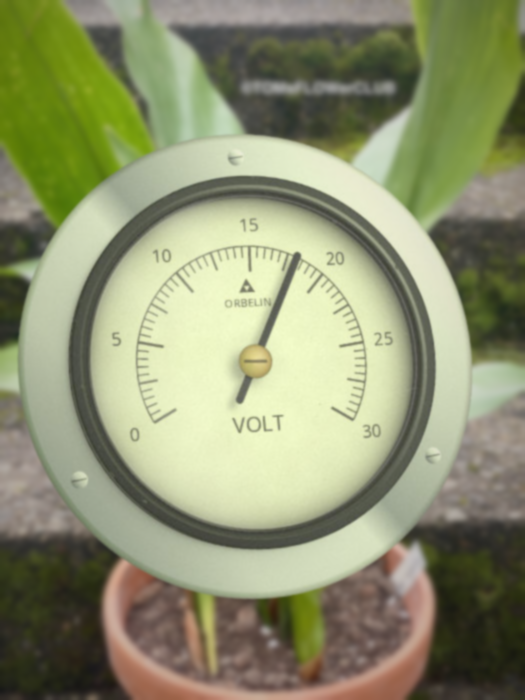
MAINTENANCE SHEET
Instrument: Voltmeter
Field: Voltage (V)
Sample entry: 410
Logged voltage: 18
